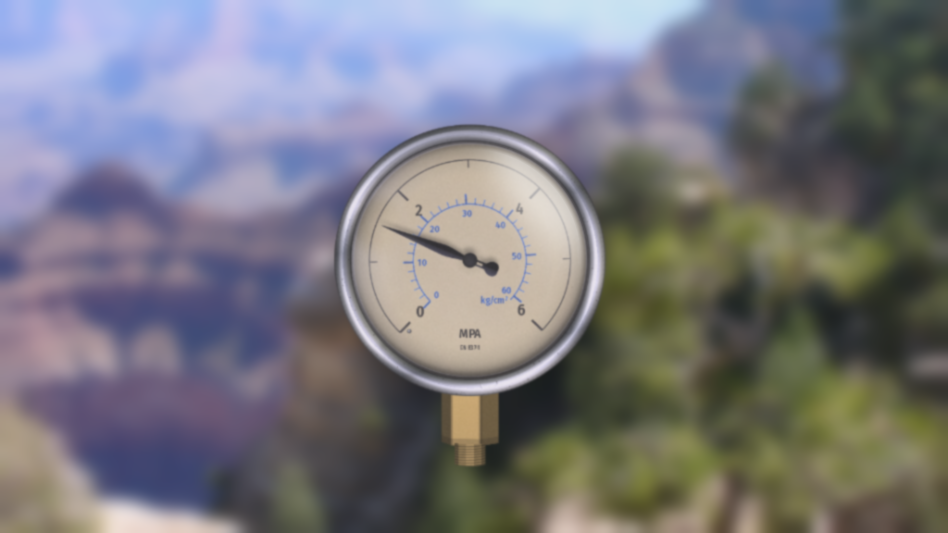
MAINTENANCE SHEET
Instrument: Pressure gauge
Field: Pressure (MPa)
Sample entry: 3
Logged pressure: 1.5
